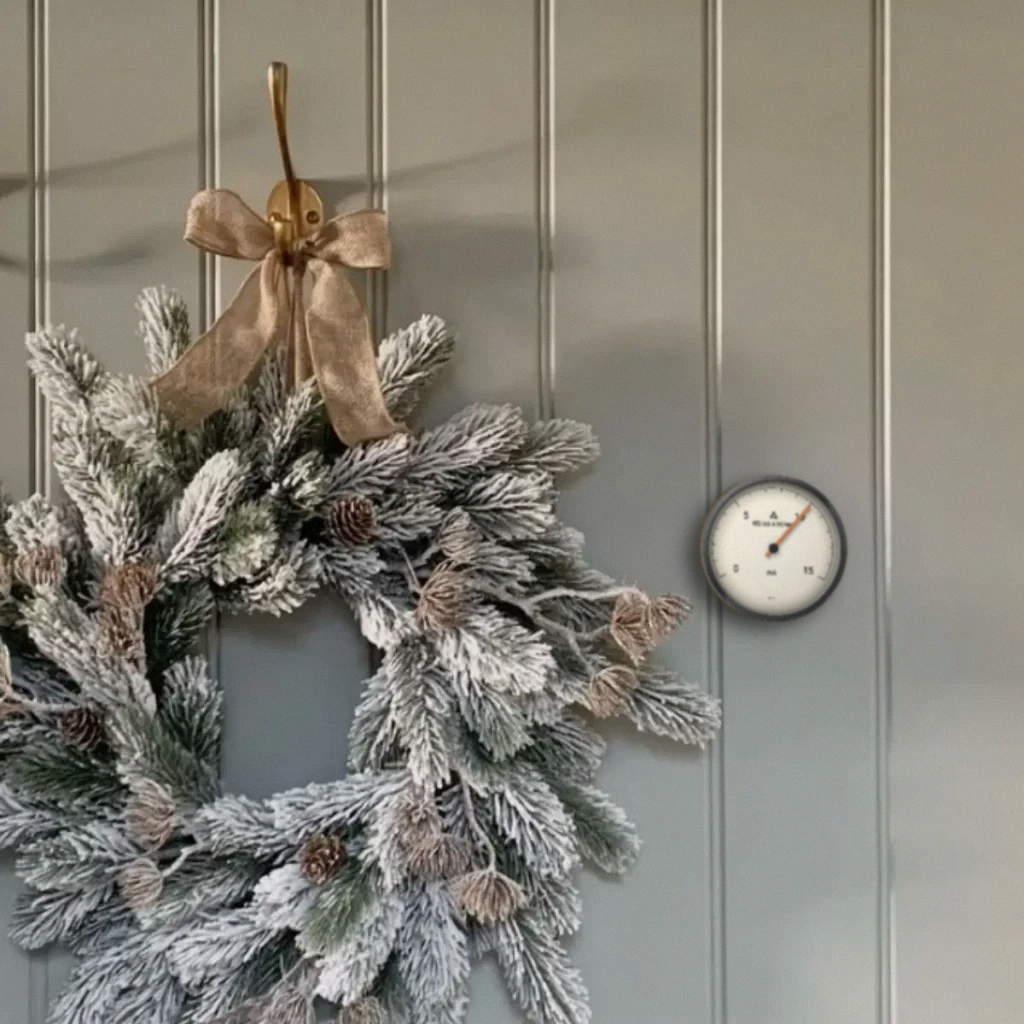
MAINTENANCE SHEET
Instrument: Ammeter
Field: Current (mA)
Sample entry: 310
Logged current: 10
